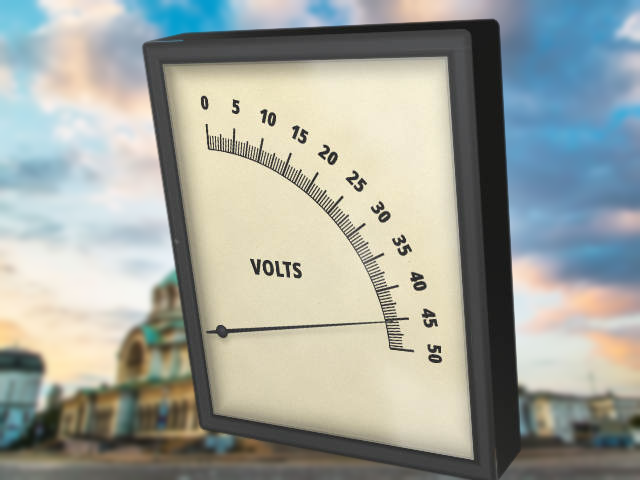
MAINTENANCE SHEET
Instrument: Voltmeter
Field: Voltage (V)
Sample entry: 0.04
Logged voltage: 45
